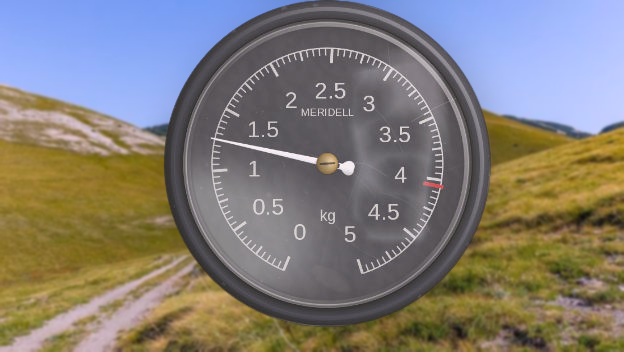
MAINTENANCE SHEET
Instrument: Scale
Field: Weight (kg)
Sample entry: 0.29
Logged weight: 1.25
